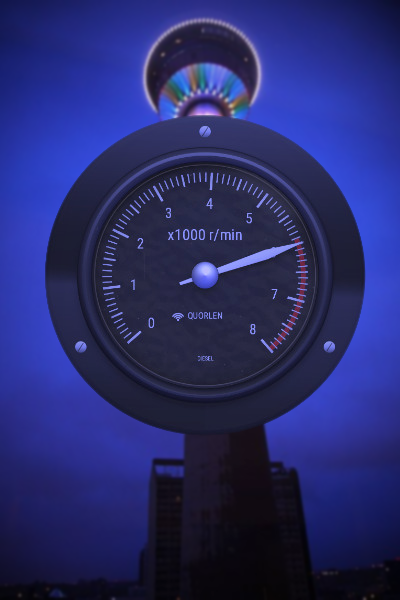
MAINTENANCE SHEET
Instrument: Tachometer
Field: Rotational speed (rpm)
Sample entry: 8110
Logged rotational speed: 6000
